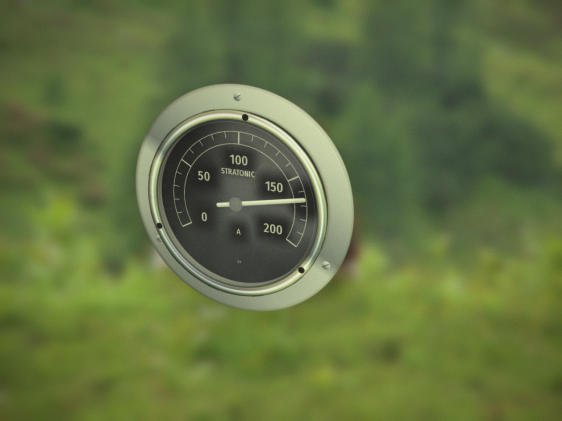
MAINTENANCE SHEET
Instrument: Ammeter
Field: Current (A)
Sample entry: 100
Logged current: 165
